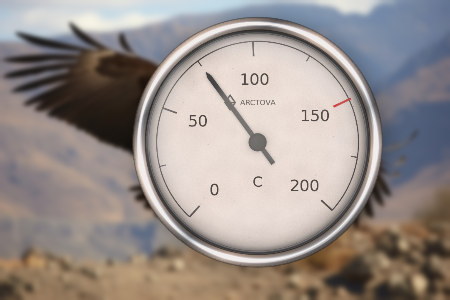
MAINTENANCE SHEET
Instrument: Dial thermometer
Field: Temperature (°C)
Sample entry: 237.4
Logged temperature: 75
